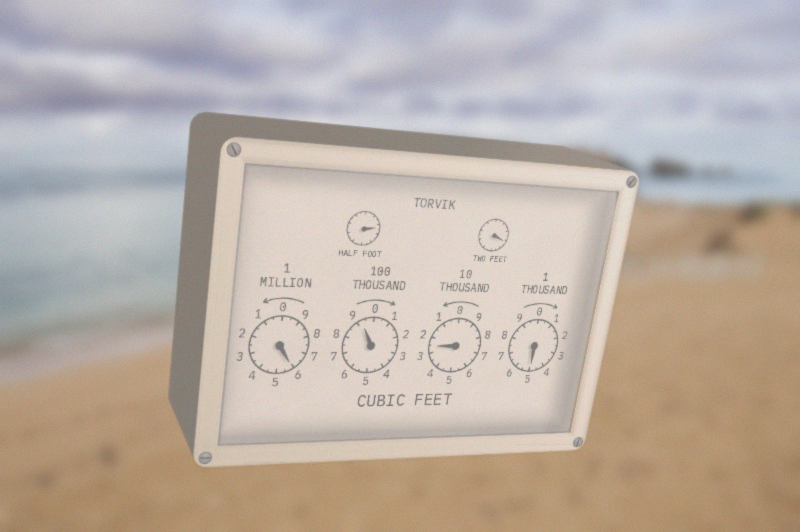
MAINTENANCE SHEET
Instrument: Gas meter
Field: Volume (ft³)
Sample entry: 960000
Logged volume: 592500
